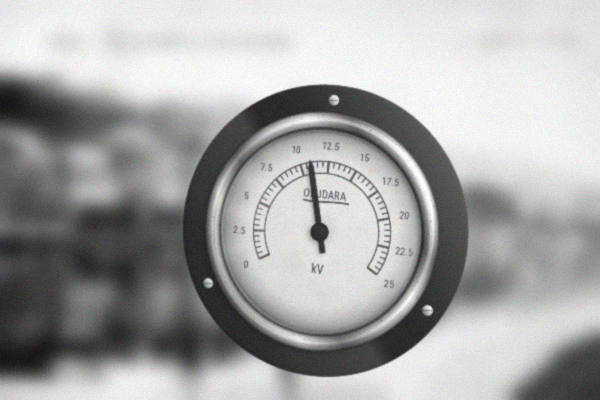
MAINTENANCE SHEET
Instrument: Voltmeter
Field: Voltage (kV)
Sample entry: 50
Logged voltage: 11
